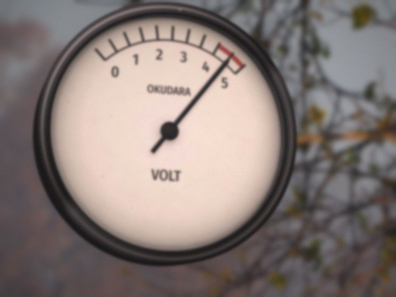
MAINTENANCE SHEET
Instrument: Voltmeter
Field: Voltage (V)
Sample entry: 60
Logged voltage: 4.5
